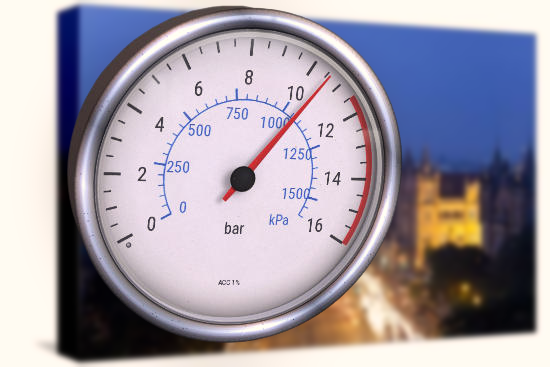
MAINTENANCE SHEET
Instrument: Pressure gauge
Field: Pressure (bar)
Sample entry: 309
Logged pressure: 10.5
